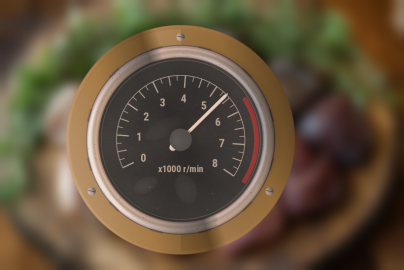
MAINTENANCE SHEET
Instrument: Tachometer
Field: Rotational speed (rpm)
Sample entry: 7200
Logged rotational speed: 5375
